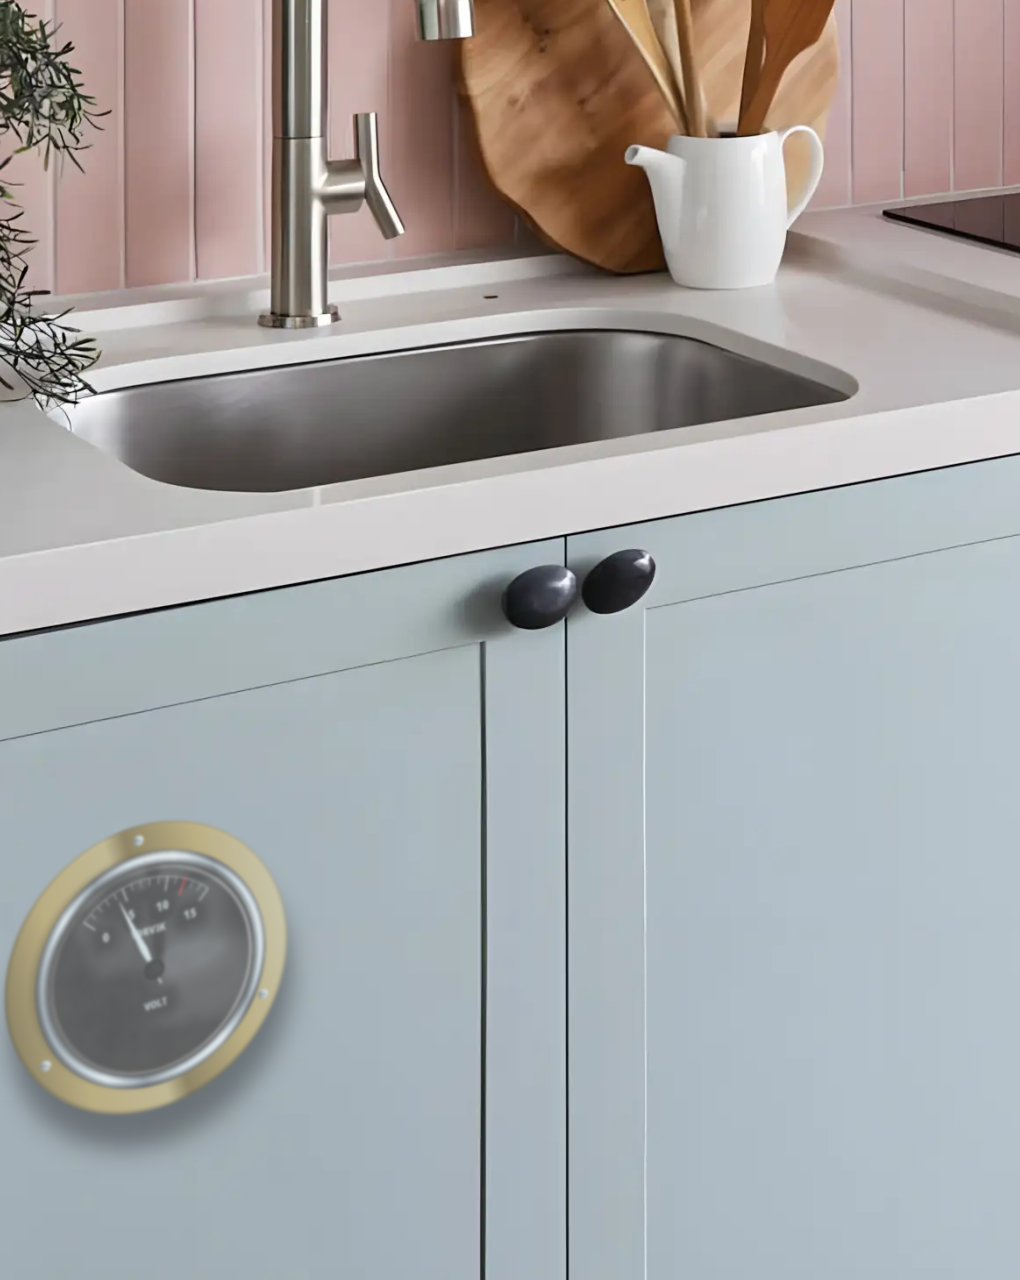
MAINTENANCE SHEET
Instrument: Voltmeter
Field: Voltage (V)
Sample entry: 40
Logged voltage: 4
